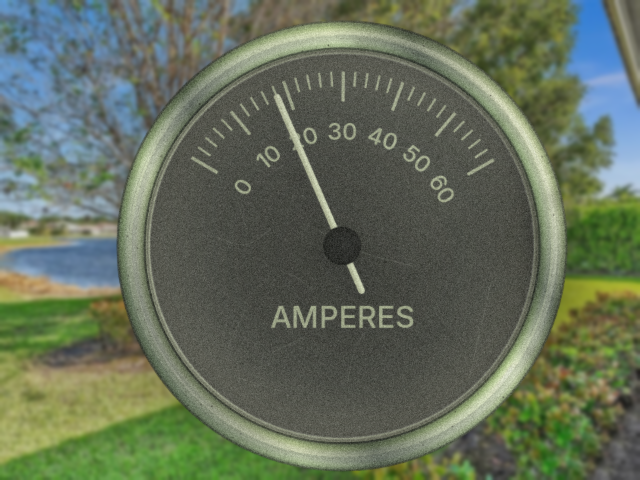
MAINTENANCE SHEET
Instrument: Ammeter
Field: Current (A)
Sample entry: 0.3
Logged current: 18
